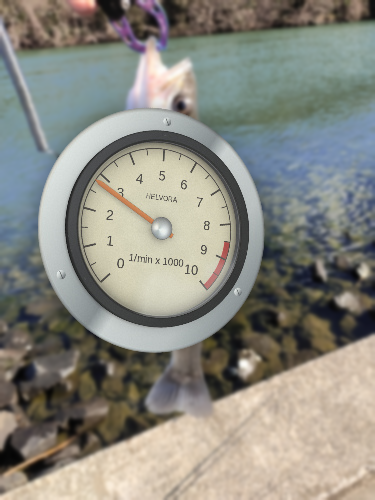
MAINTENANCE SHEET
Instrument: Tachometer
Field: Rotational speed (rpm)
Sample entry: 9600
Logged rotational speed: 2750
